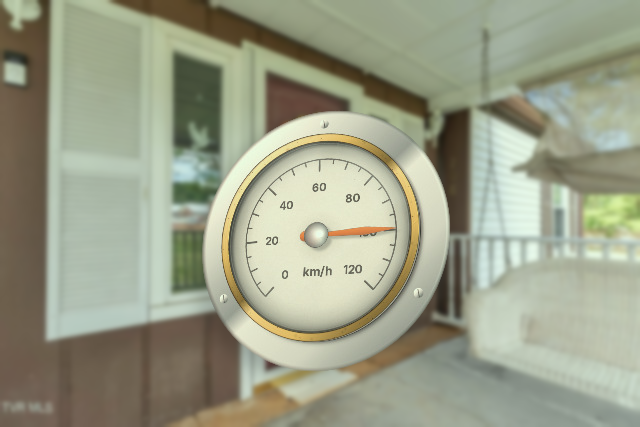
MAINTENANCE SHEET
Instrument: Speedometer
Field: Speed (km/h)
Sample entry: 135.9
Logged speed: 100
